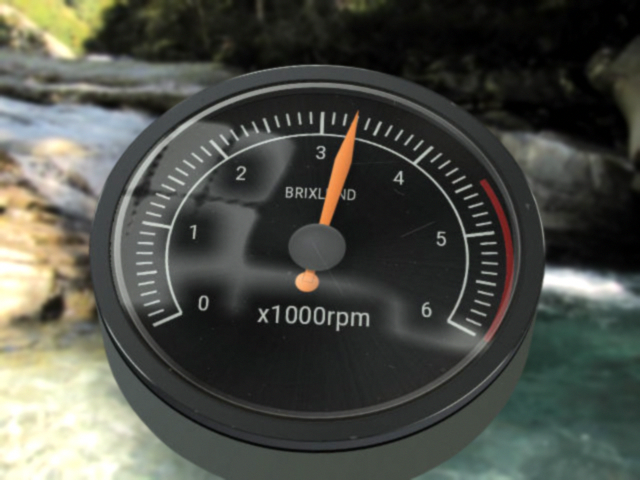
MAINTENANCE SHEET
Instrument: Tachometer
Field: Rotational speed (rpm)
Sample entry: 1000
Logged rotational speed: 3300
